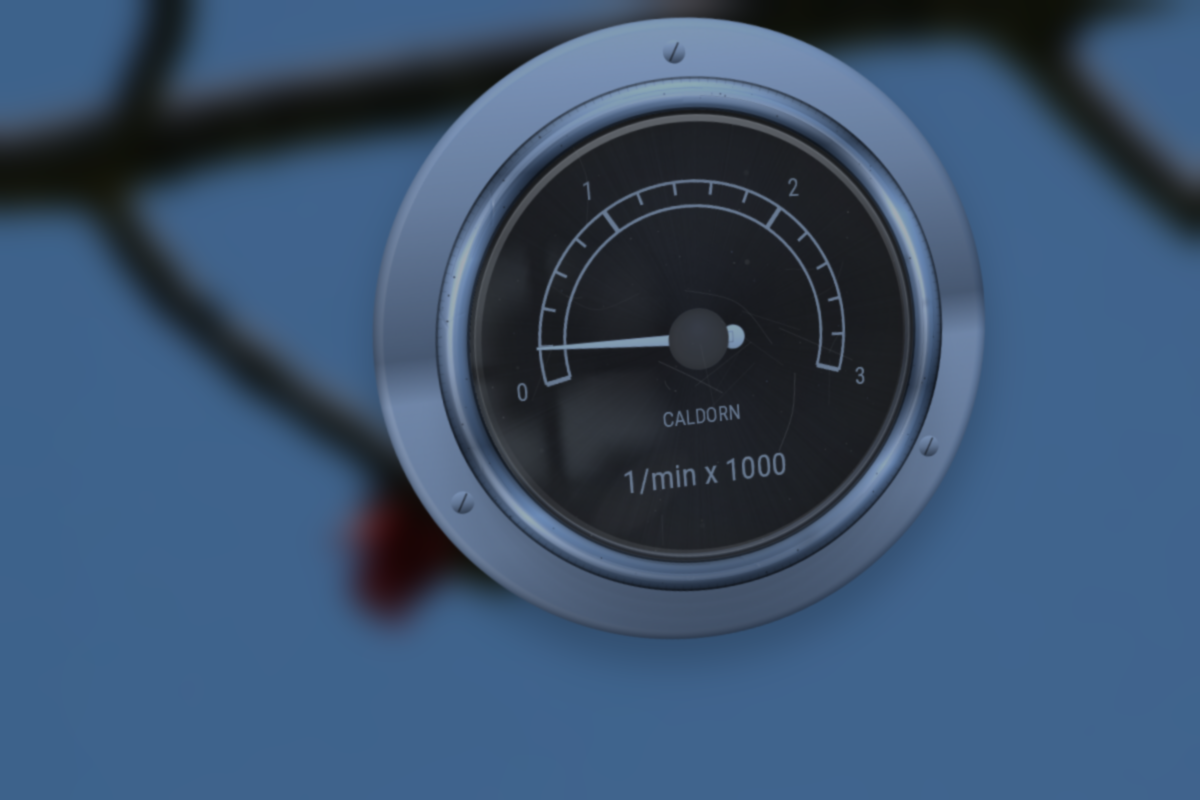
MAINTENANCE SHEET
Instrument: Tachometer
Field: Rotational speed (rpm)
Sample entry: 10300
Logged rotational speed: 200
